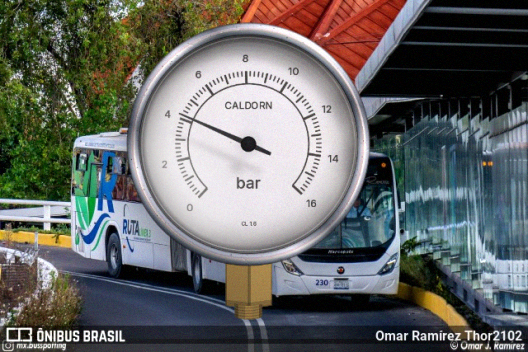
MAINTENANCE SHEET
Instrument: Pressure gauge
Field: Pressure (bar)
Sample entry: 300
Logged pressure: 4.2
